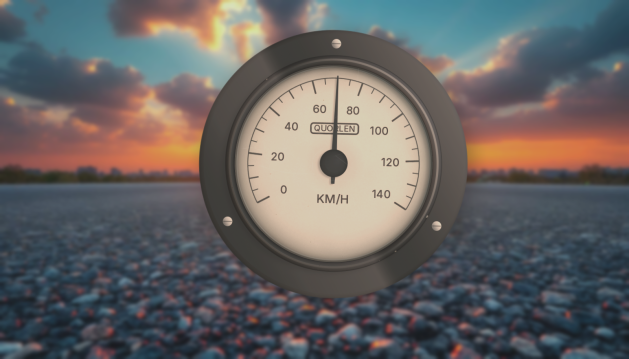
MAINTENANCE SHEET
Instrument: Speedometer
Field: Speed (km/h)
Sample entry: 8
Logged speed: 70
